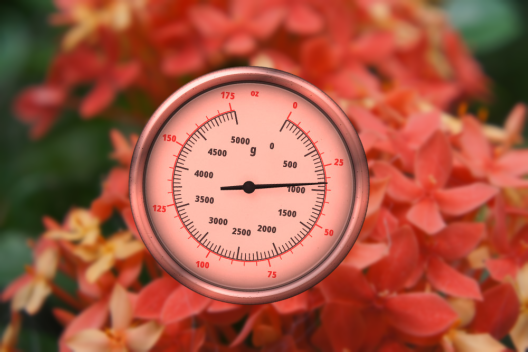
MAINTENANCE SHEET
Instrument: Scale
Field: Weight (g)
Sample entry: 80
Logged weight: 900
